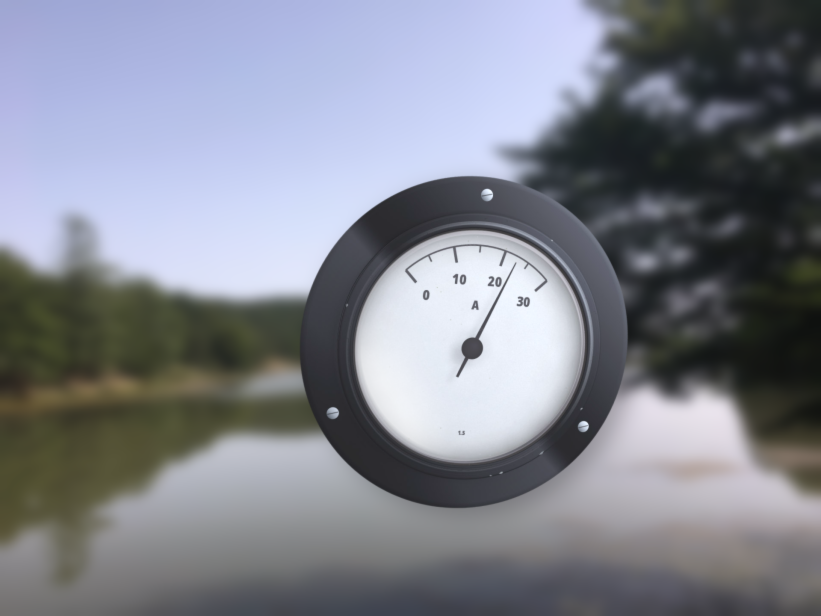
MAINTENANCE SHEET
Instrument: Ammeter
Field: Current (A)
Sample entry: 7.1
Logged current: 22.5
